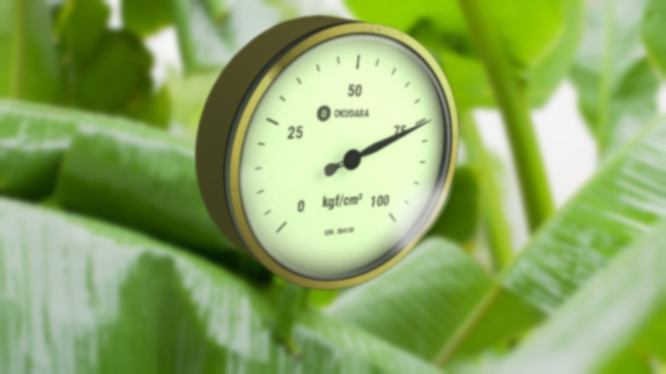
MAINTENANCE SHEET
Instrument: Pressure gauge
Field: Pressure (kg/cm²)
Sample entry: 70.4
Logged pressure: 75
